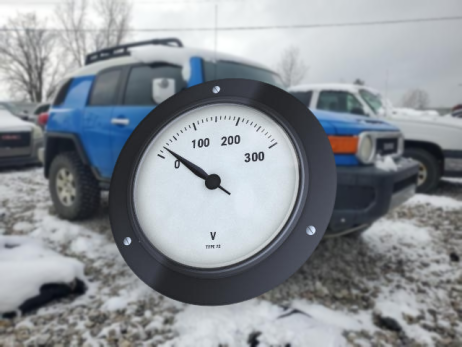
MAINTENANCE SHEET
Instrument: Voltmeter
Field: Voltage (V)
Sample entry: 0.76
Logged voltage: 20
